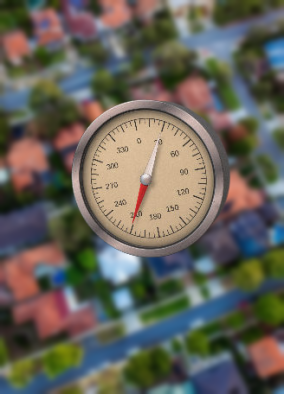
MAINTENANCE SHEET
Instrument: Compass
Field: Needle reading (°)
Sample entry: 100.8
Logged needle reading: 210
